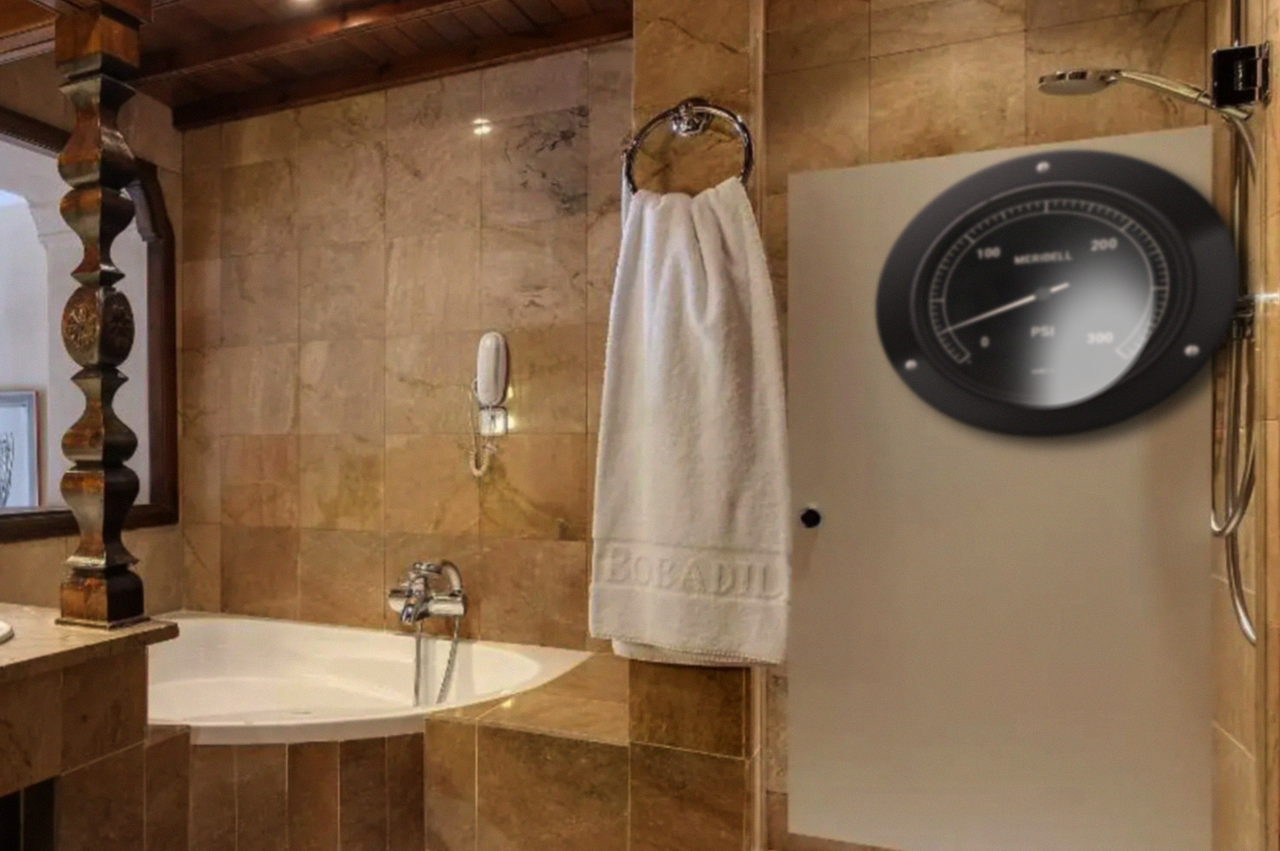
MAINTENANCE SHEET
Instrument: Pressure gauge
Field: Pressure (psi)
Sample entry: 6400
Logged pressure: 25
